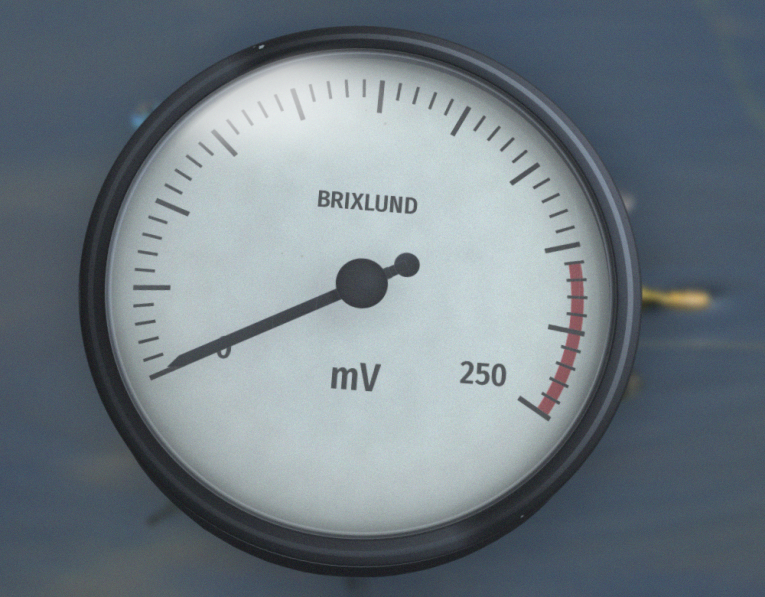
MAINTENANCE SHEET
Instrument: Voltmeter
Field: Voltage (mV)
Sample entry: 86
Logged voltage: 0
